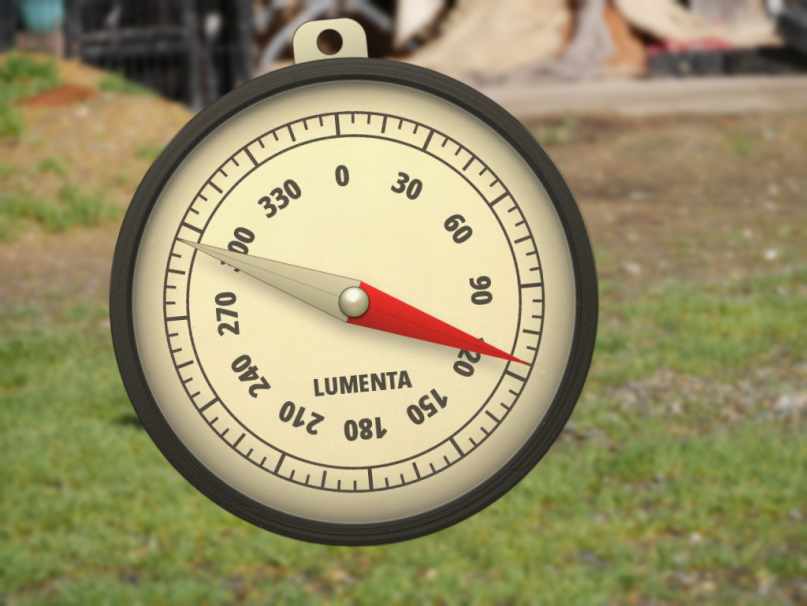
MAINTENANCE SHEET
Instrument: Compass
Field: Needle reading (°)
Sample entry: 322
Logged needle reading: 115
